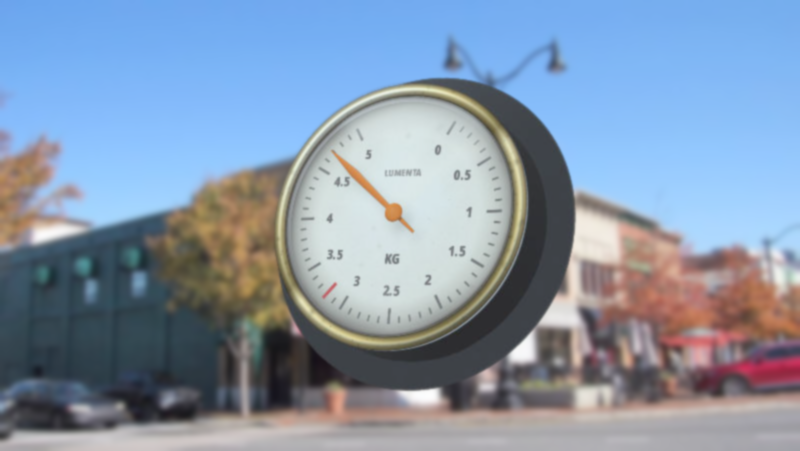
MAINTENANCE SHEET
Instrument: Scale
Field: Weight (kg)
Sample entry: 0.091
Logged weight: 4.7
